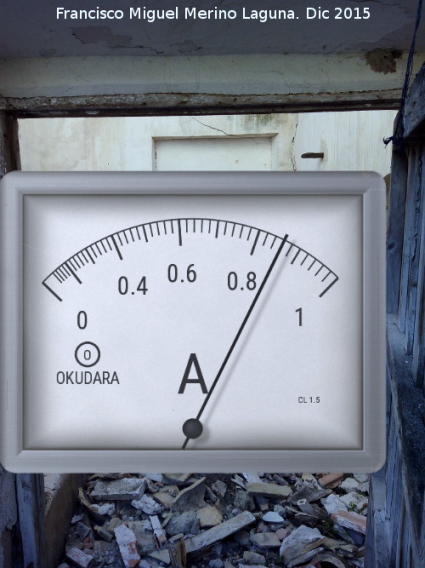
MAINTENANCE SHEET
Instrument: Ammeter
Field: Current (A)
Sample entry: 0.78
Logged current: 0.86
